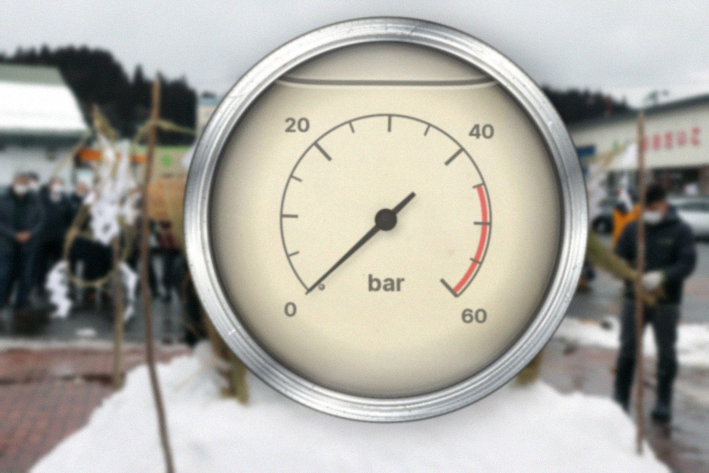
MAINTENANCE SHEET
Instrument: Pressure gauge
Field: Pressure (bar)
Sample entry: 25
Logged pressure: 0
